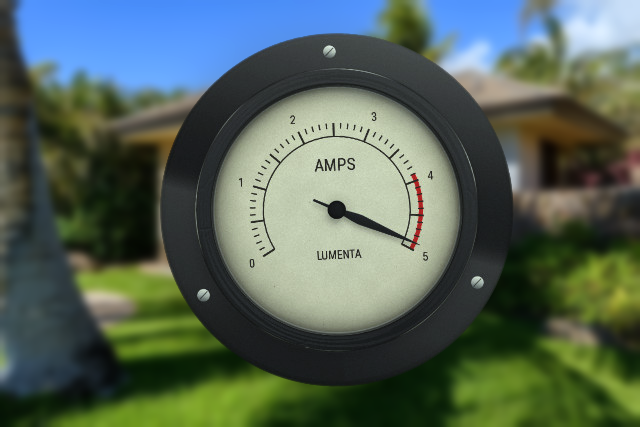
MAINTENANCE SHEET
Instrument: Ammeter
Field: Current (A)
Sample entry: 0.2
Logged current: 4.9
